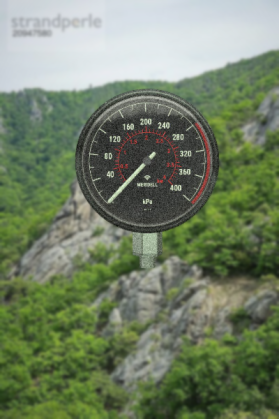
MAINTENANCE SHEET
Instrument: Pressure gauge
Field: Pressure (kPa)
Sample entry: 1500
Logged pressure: 0
